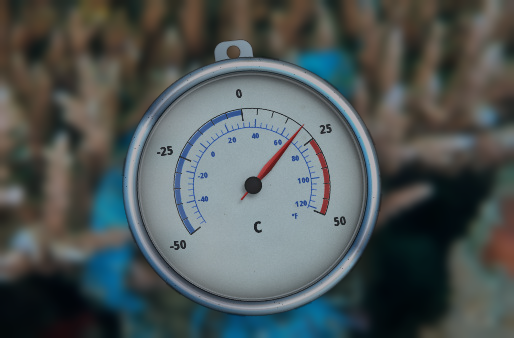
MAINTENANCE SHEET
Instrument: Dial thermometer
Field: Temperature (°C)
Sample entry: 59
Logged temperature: 20
